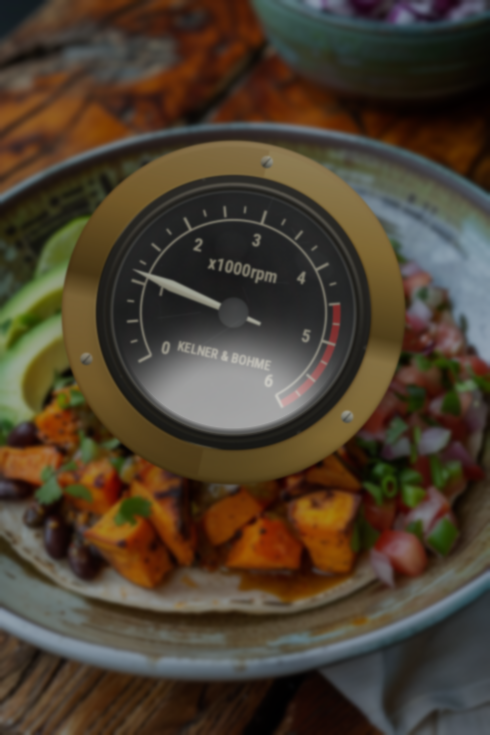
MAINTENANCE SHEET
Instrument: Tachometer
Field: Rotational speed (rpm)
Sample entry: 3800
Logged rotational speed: 1125
